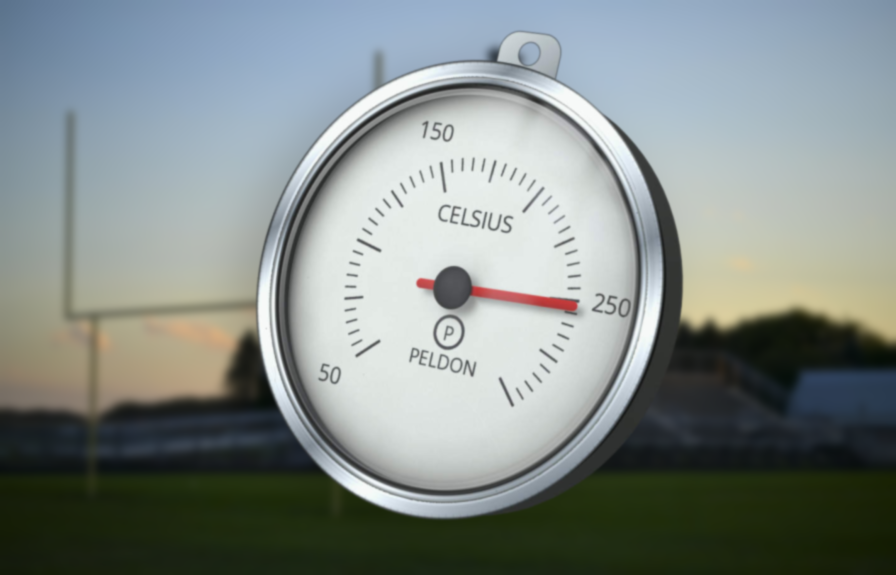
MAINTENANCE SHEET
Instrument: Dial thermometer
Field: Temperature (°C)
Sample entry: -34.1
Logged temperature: 252.5
